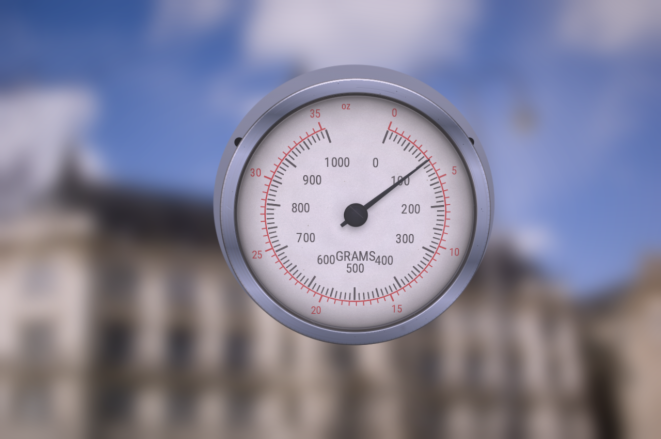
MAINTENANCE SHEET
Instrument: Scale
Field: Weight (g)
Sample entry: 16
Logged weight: 100
